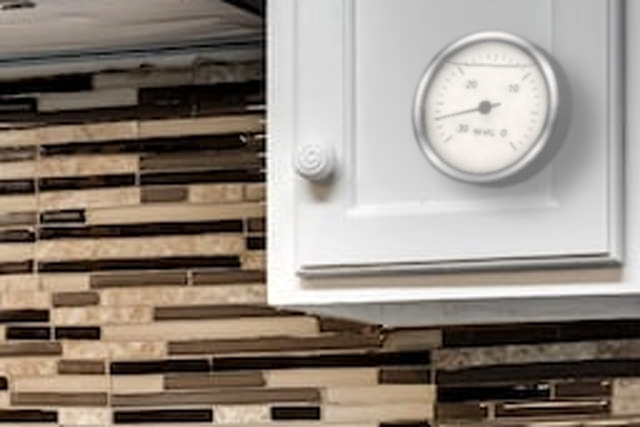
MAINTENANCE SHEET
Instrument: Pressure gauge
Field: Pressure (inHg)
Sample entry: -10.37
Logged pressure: -27
